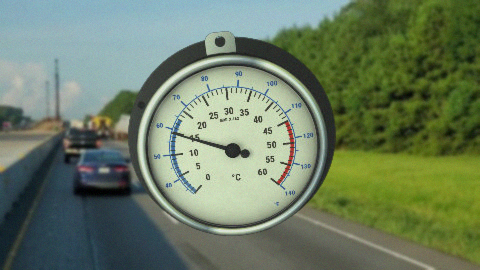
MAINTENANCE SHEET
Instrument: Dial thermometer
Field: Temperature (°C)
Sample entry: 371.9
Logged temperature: 15
